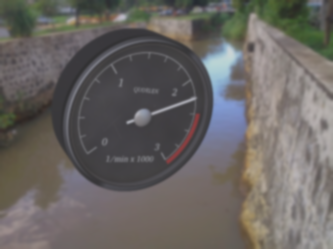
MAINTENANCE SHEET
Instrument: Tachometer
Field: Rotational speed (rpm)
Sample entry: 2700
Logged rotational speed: 2200
